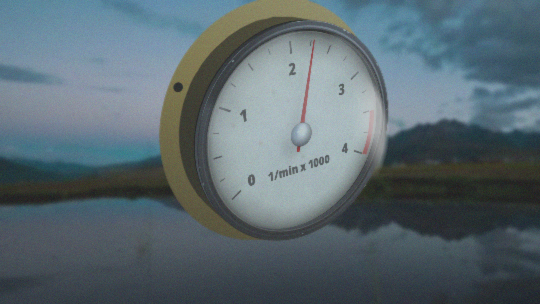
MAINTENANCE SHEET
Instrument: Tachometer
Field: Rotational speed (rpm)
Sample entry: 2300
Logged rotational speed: 2250
